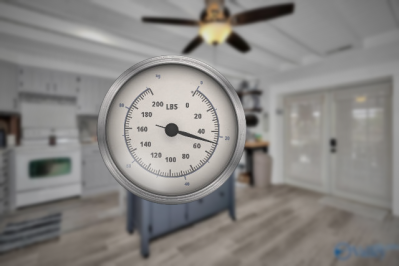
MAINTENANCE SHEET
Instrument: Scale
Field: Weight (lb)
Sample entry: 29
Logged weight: 50
